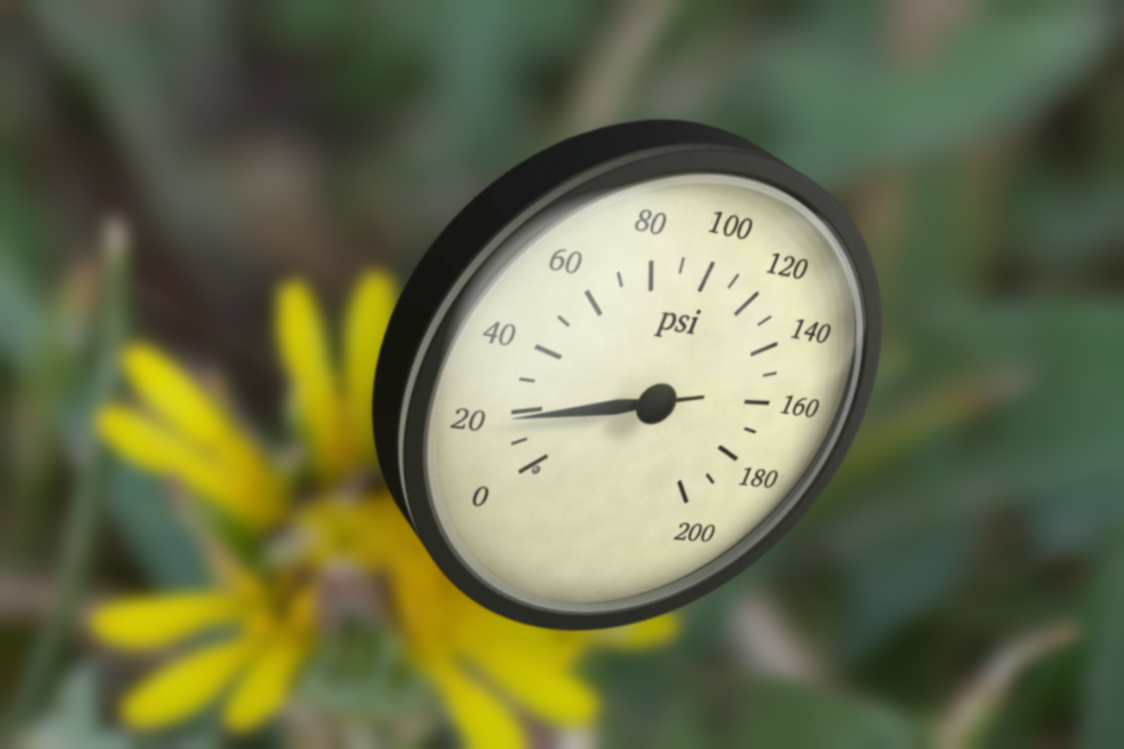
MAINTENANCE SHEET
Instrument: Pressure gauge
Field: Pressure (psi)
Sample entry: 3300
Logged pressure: 20
